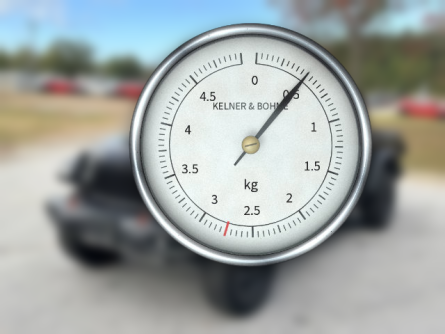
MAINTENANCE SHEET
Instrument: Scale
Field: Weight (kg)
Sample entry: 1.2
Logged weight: 0.5
